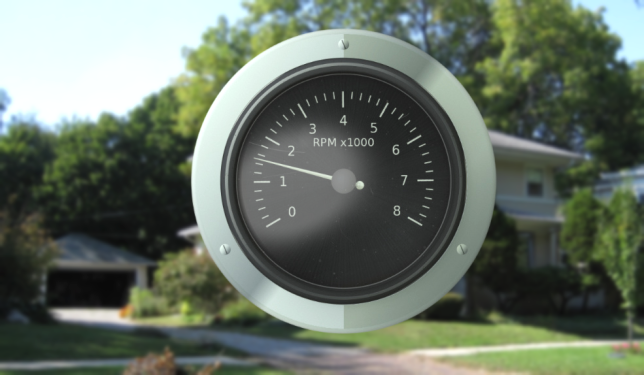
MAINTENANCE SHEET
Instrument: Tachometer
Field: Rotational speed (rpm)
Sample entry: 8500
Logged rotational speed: 1500
